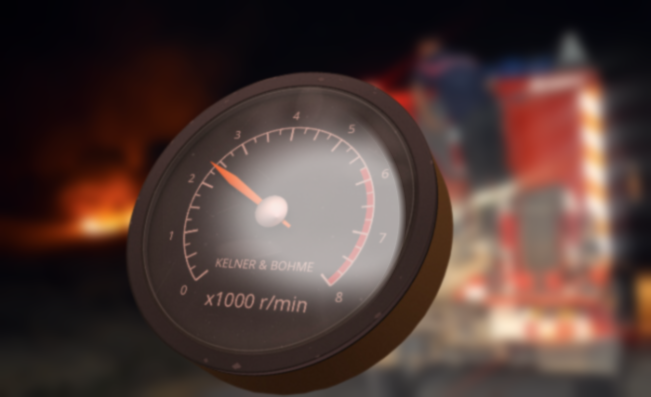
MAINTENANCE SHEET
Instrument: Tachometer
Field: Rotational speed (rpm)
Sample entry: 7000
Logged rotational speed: 2375
